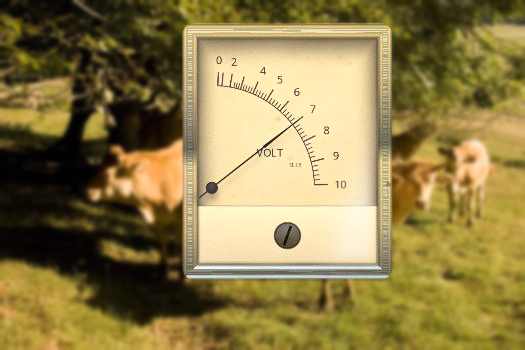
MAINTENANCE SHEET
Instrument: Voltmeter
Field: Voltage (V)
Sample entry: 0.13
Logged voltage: 7
